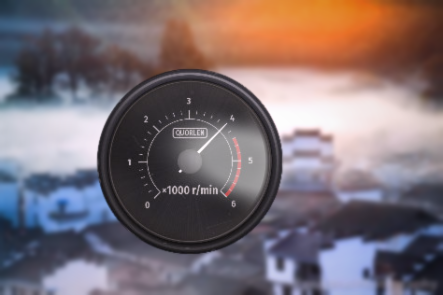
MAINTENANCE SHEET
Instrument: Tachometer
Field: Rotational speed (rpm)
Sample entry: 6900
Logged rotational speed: 4000
